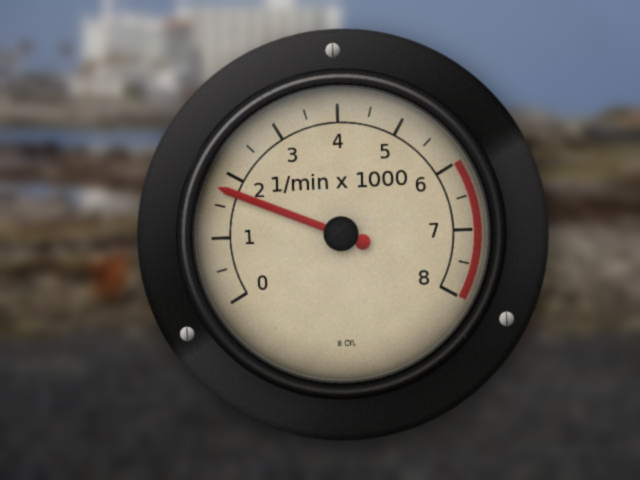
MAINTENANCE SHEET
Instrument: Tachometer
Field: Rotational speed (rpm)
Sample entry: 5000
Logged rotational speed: 1750
